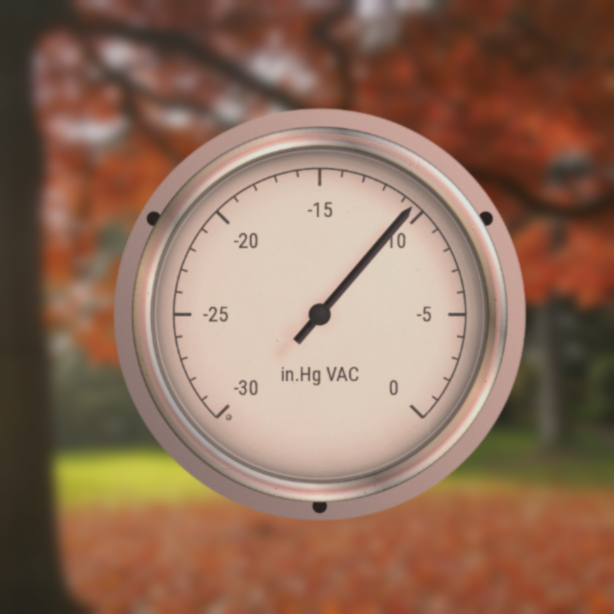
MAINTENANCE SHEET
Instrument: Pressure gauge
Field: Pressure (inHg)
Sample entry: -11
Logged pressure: -10.5
